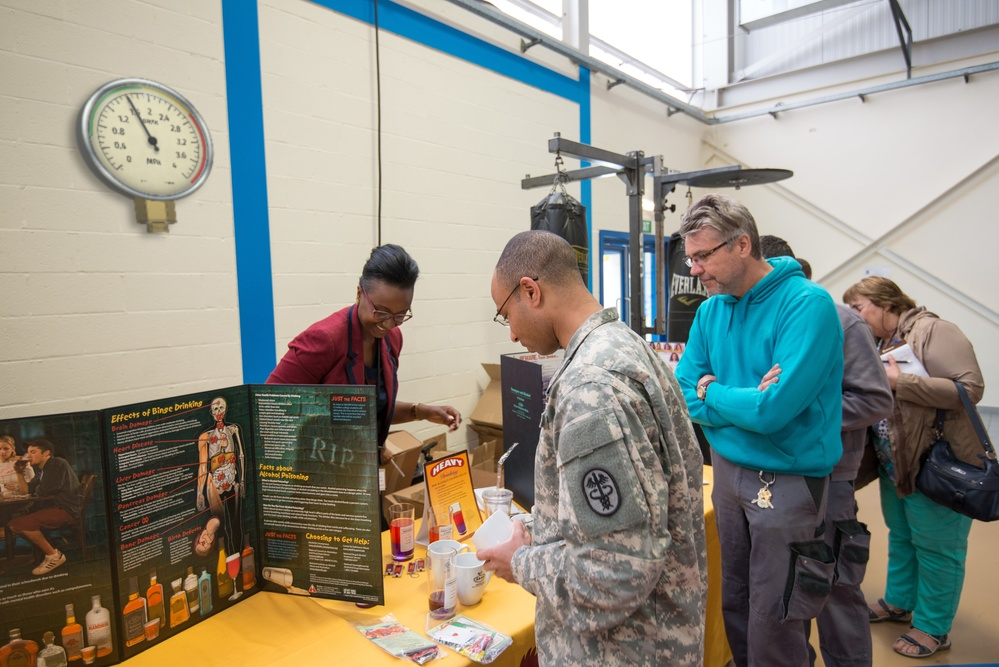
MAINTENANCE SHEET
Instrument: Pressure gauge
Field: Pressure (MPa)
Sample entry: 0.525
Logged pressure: 1.6
